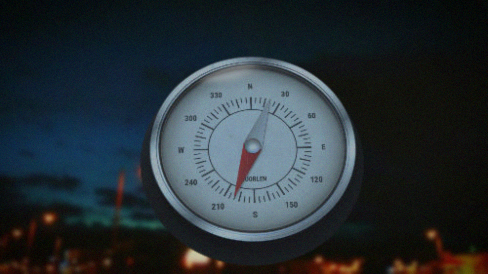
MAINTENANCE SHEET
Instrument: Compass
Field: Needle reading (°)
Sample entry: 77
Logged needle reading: 200
